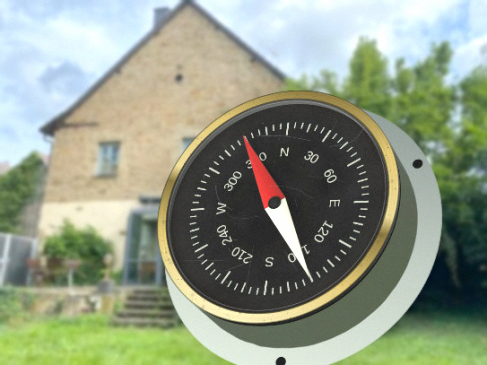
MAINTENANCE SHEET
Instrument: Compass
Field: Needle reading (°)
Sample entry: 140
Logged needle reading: 330
